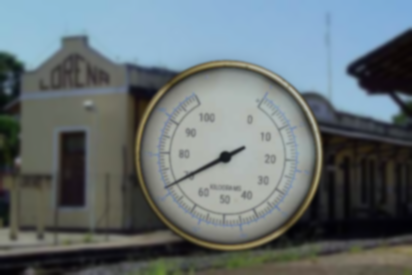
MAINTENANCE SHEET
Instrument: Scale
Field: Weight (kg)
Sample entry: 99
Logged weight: 70
